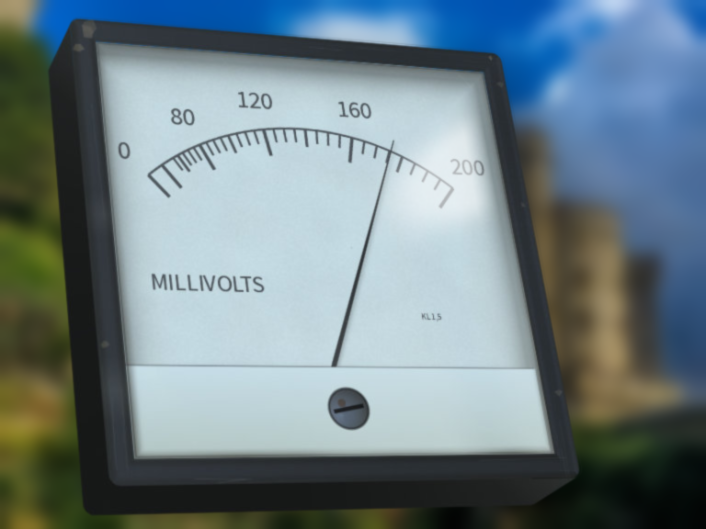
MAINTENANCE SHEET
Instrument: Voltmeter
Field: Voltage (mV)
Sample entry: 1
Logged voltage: 175
